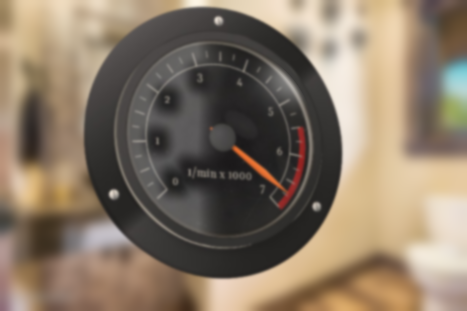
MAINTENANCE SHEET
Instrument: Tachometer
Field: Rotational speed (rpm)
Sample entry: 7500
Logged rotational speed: 6750
